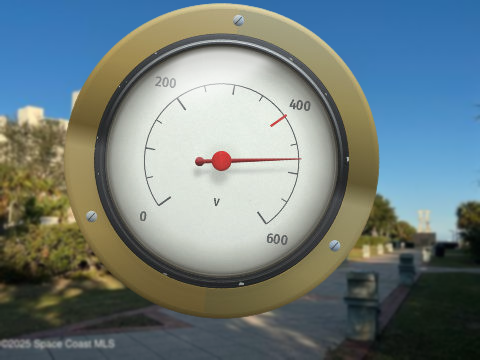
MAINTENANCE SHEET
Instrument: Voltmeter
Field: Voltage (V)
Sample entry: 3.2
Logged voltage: 475
